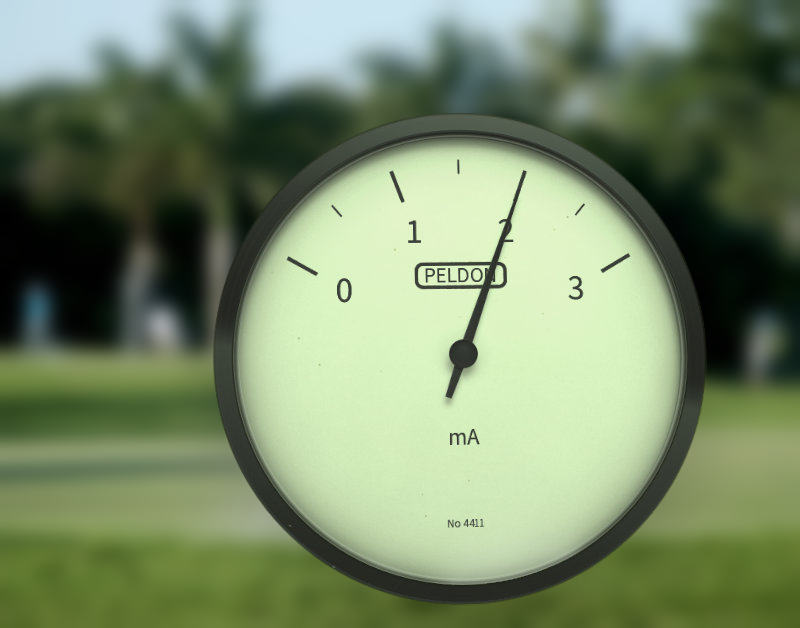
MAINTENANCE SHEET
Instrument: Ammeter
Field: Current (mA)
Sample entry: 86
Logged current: 2
